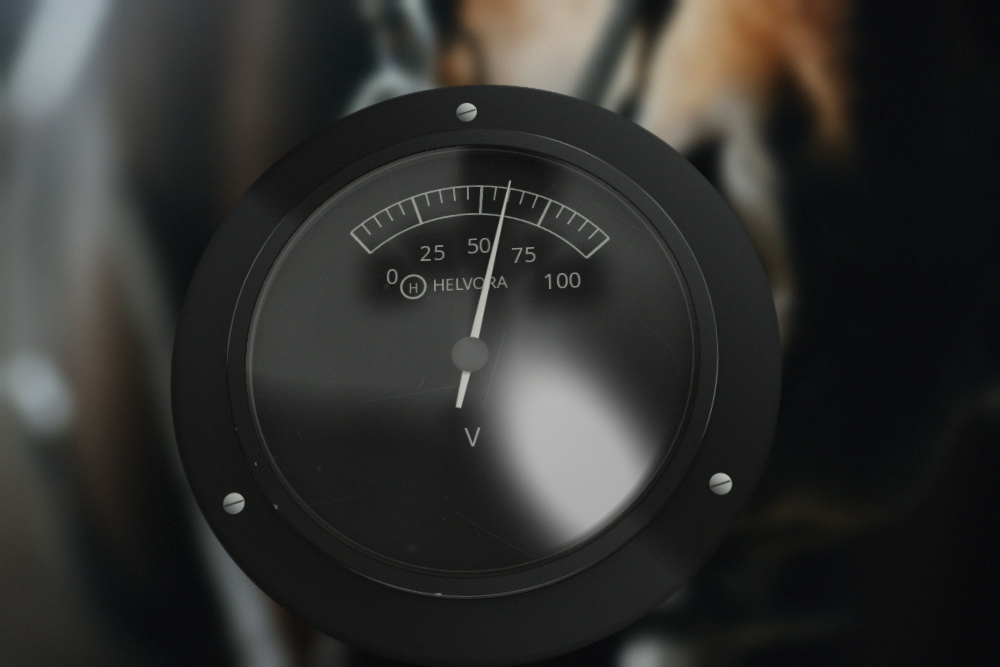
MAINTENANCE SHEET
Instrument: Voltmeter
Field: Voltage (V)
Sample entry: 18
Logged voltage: 60
